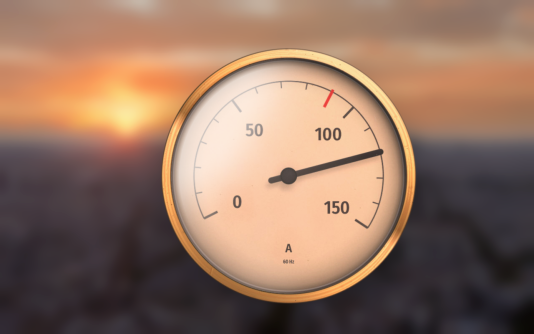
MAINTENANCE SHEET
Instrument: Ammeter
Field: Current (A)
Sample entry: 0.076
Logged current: 120
